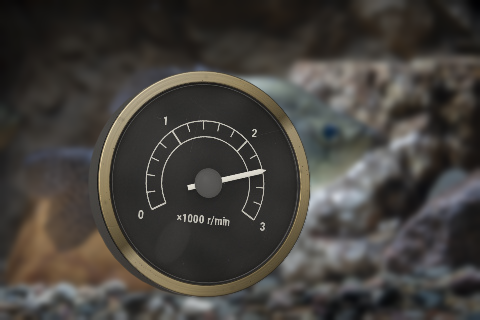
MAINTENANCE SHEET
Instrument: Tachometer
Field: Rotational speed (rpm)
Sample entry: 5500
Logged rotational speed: 2400
